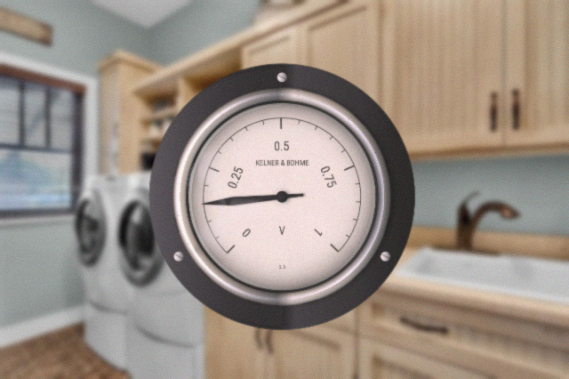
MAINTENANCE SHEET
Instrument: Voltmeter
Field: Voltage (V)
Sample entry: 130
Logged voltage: 0.15
